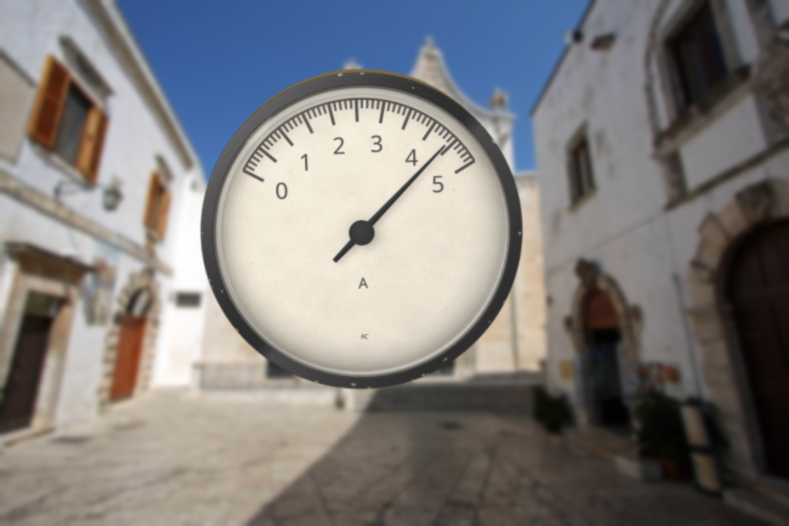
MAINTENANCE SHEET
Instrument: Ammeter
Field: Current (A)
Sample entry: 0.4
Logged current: 4.4
